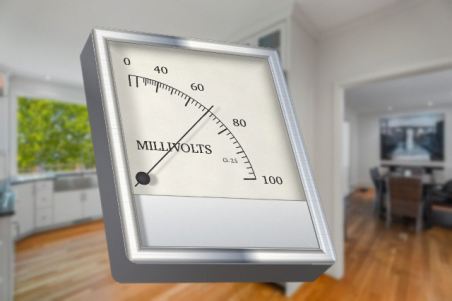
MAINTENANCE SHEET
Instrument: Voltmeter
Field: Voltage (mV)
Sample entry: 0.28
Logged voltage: 70
